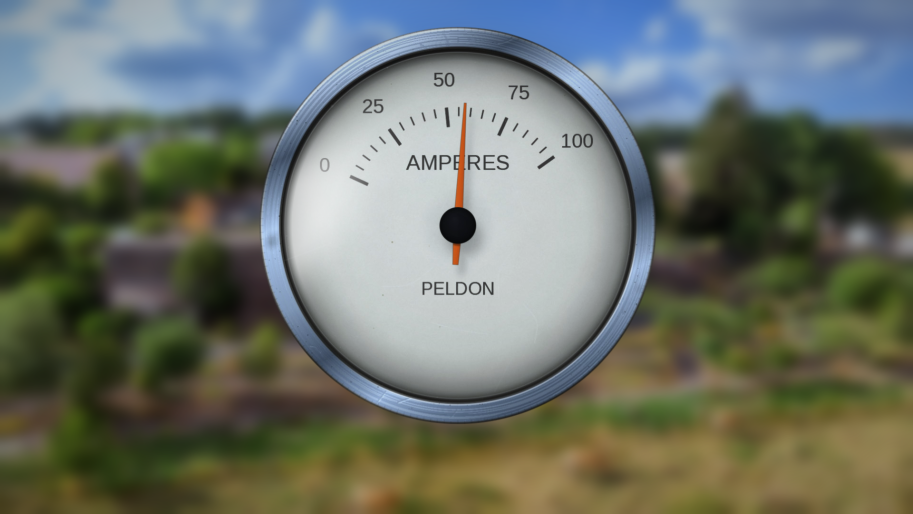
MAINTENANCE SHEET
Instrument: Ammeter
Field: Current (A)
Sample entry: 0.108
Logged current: 57.5
